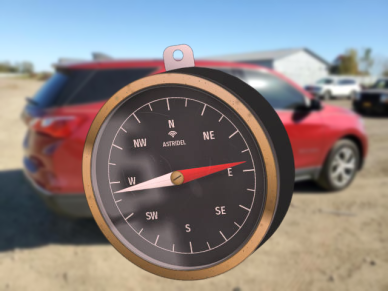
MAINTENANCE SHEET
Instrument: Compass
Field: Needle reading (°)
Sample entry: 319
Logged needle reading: 82.5
